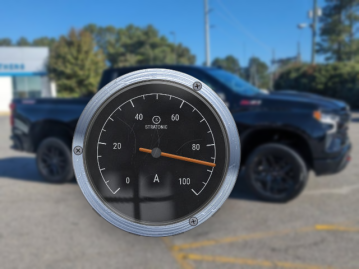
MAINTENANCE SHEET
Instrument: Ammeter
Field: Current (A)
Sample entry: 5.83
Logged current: 87.5
